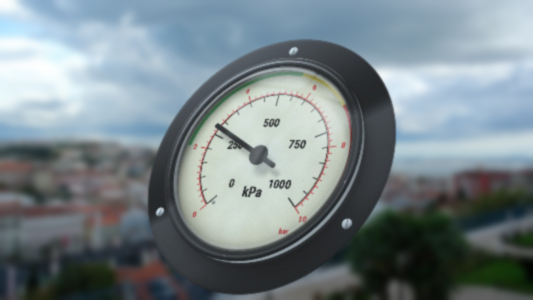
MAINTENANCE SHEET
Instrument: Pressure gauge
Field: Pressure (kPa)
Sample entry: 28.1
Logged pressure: 275
